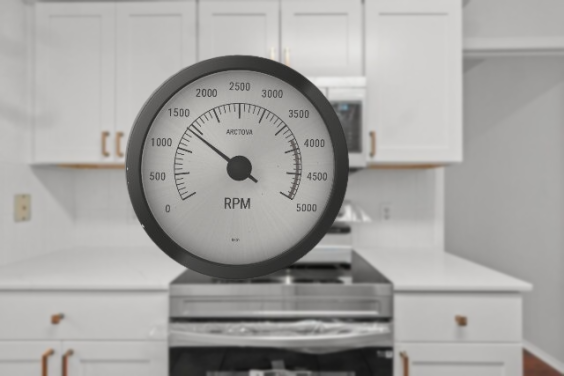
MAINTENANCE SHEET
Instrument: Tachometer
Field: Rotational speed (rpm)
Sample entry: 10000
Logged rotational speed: 1400
